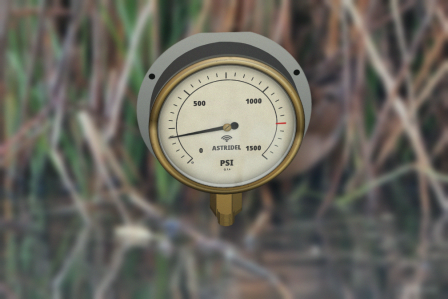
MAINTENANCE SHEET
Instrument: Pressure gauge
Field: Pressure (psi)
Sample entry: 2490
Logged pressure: 200
